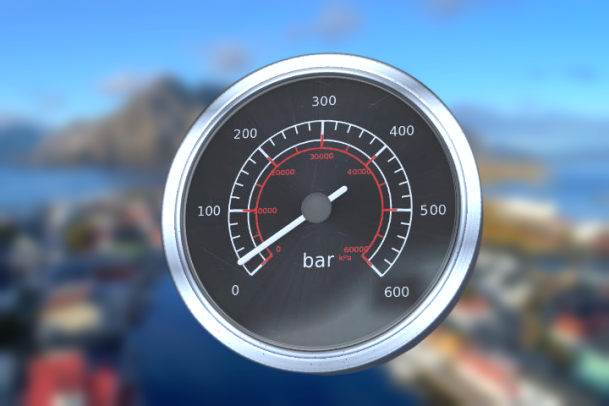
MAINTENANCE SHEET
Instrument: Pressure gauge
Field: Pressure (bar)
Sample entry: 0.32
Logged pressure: 20
